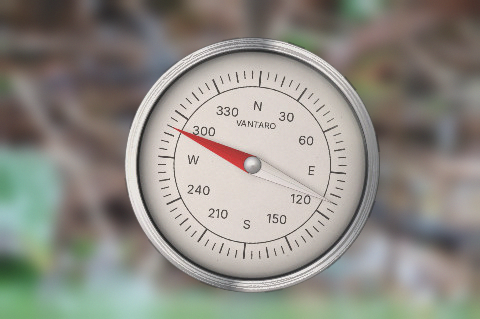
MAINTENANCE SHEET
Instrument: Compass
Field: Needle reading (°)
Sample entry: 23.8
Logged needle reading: 290
